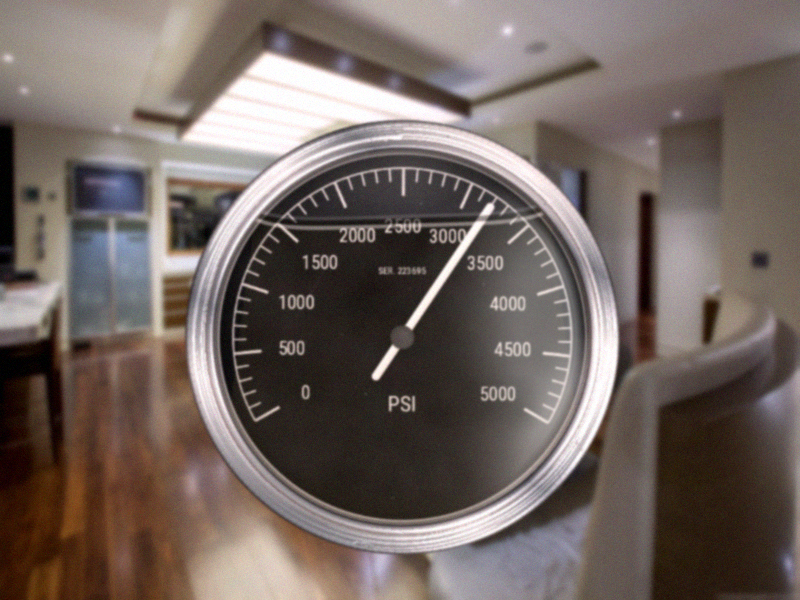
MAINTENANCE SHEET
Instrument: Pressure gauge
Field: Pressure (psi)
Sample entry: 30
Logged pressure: 3200
